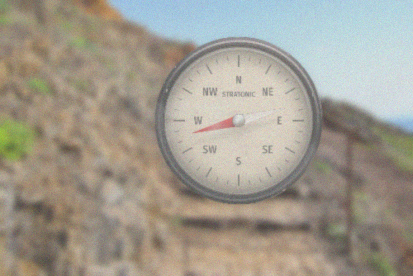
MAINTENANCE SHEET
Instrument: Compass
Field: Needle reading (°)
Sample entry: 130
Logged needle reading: 255
